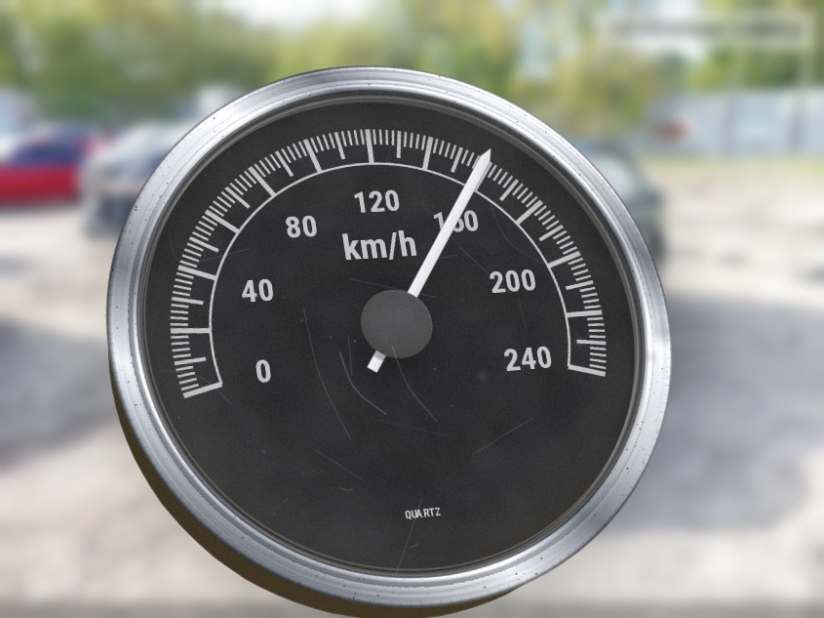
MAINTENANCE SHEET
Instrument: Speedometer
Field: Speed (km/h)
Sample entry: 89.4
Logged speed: 158
